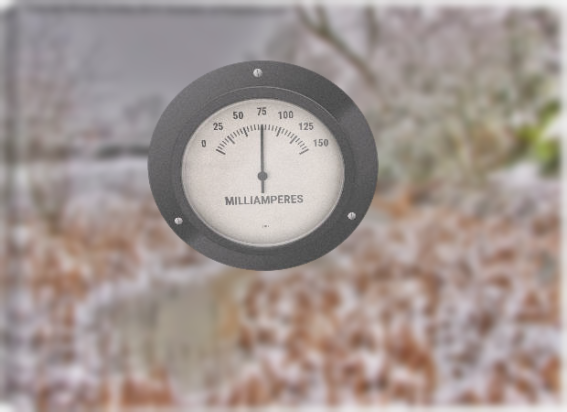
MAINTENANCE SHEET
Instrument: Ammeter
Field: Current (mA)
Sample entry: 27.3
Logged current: 75
